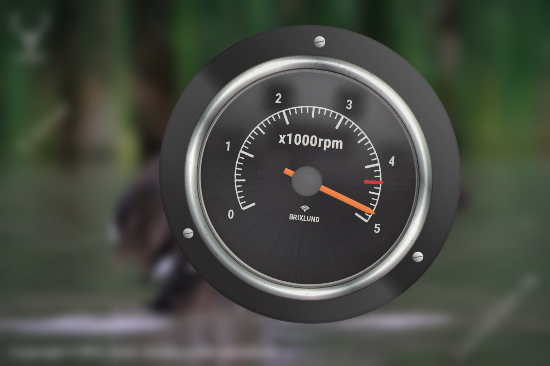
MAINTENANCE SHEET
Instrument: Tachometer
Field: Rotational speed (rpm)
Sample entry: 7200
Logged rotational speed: 4800
